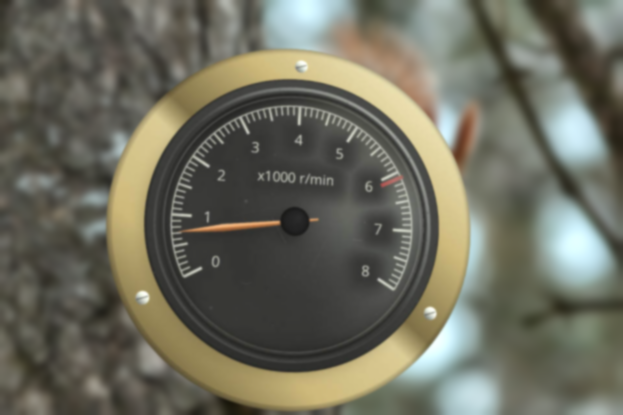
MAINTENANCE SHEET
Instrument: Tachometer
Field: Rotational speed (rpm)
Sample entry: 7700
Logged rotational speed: 700
